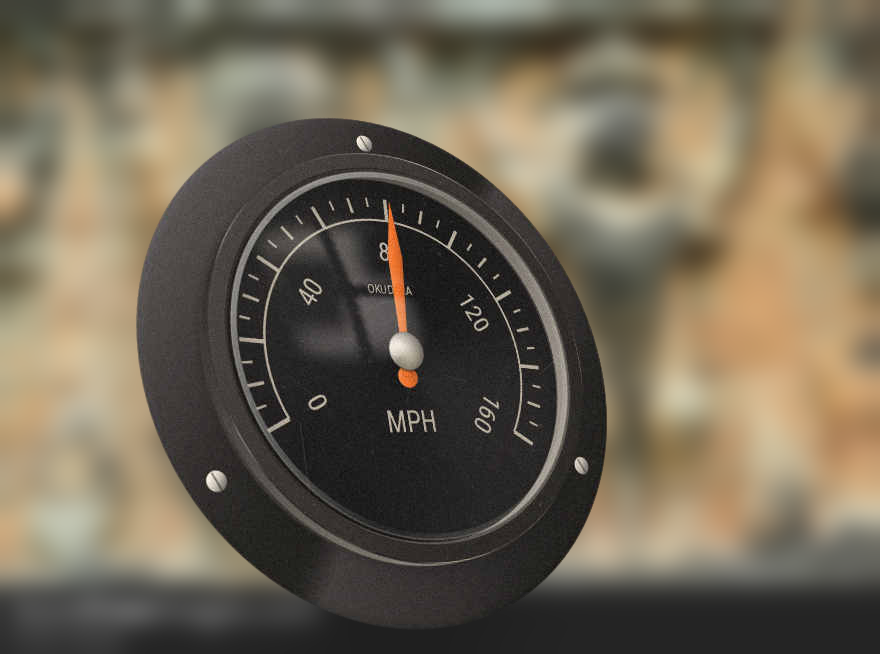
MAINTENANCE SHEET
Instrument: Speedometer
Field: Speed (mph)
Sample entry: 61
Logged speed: 80
